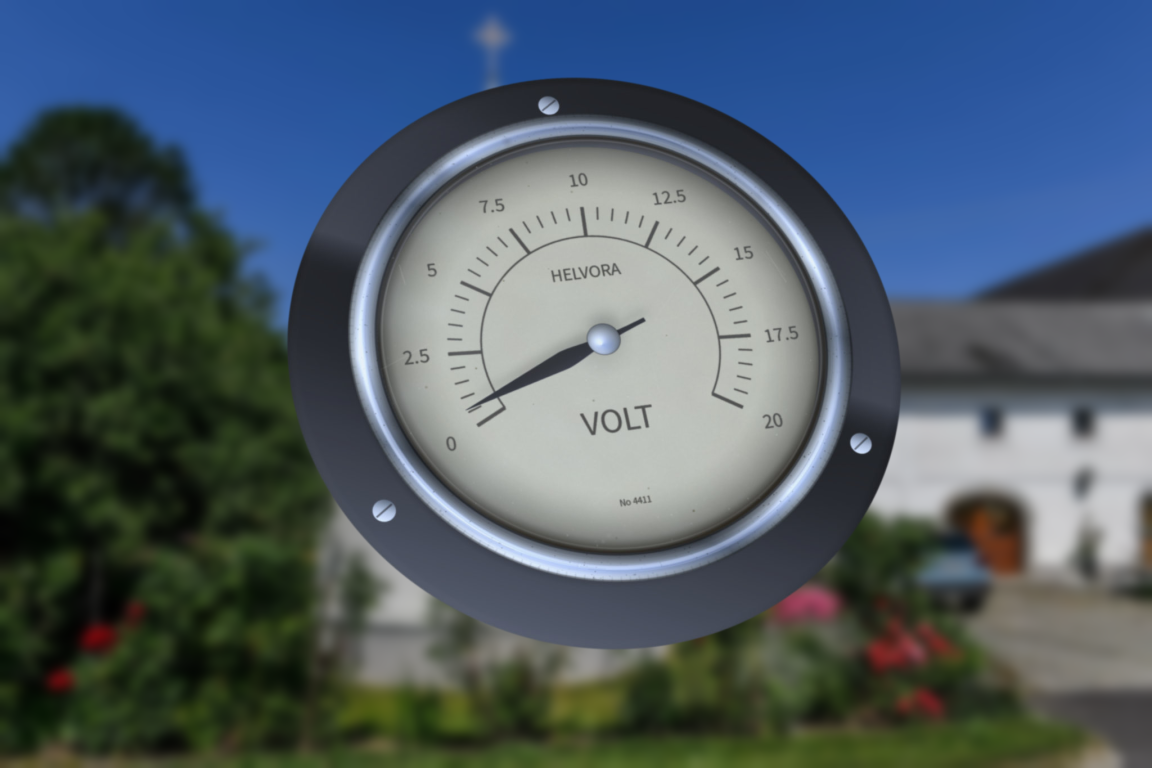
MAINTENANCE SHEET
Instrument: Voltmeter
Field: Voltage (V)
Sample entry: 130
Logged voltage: 0.5
